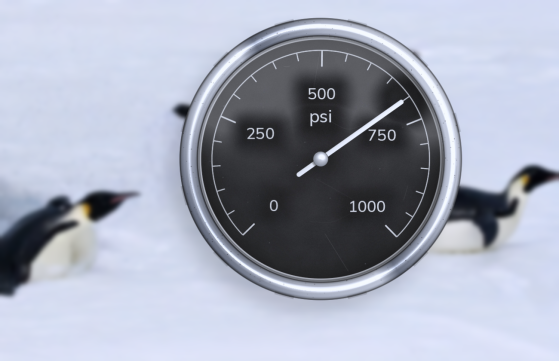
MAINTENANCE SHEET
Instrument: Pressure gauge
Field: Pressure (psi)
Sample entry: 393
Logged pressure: 700
